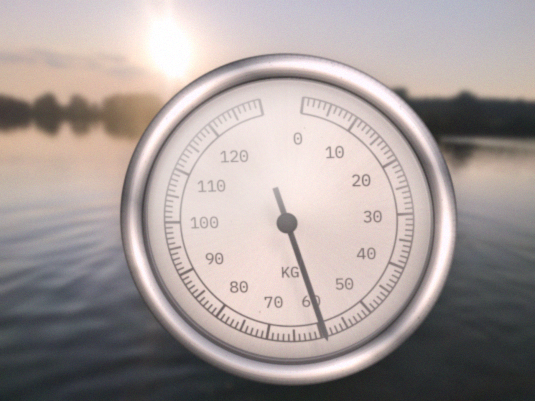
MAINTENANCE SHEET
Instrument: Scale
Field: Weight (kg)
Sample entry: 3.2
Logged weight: 59
